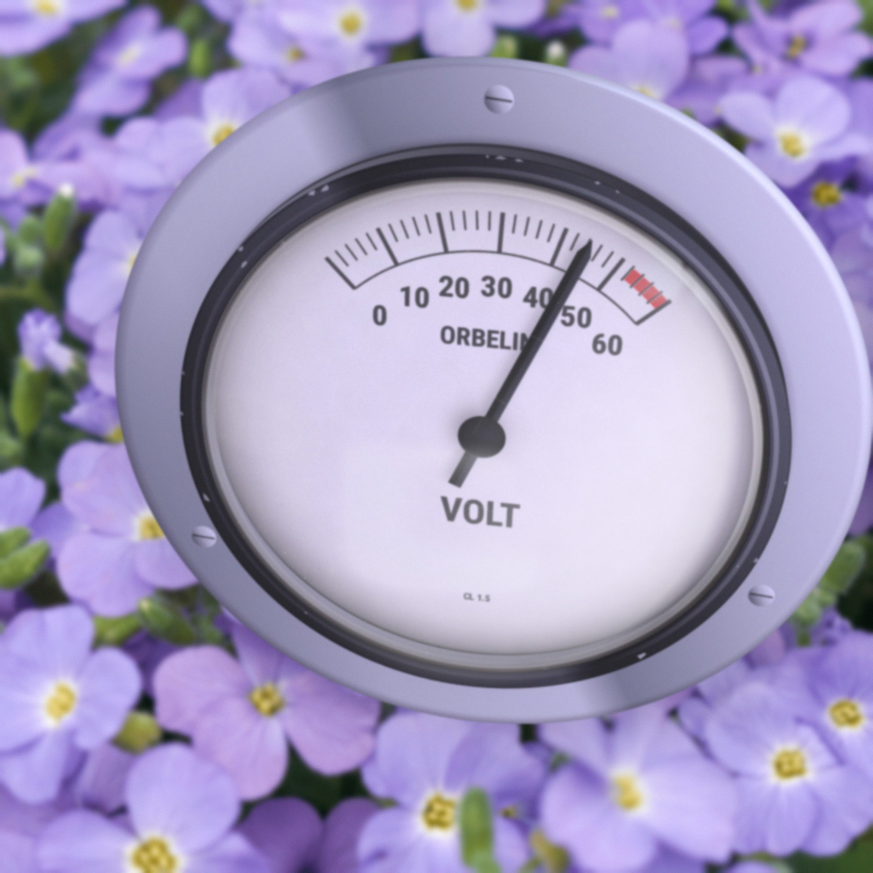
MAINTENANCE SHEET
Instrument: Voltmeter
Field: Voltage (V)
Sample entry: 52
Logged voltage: 44
